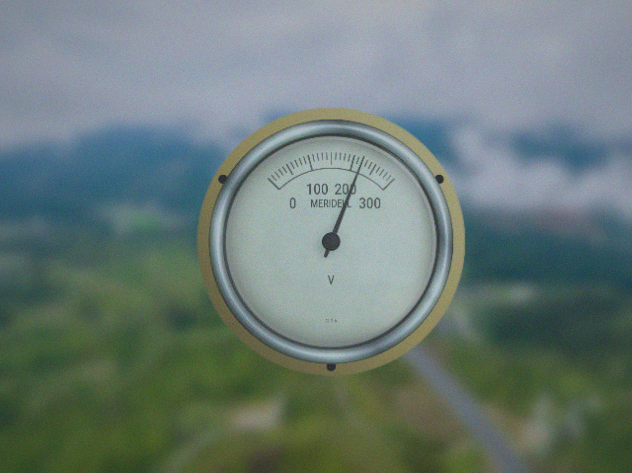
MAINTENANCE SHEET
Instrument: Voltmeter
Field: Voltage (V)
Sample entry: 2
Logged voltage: 220
